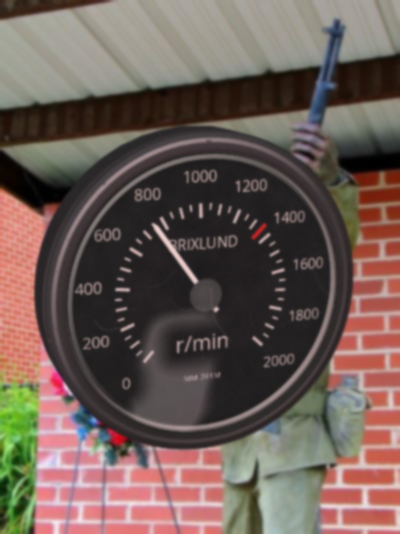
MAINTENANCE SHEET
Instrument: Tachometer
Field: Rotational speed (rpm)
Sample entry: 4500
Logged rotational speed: 750
